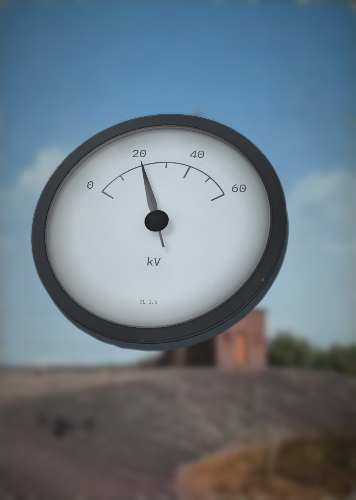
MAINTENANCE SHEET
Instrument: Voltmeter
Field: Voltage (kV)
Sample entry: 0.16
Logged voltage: 20
